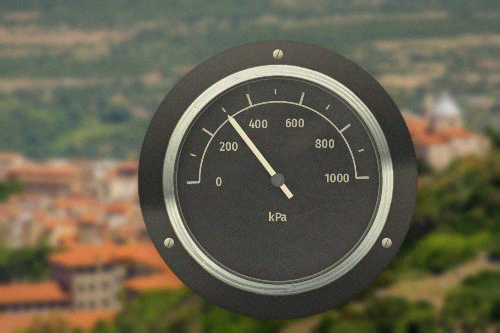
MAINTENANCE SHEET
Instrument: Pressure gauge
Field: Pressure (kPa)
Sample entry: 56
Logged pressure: 300
